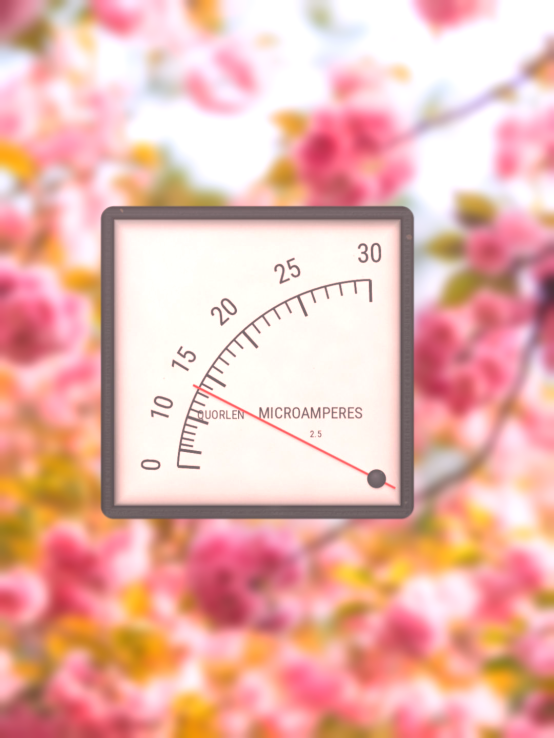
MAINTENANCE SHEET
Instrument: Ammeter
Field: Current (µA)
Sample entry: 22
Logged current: 13.5
